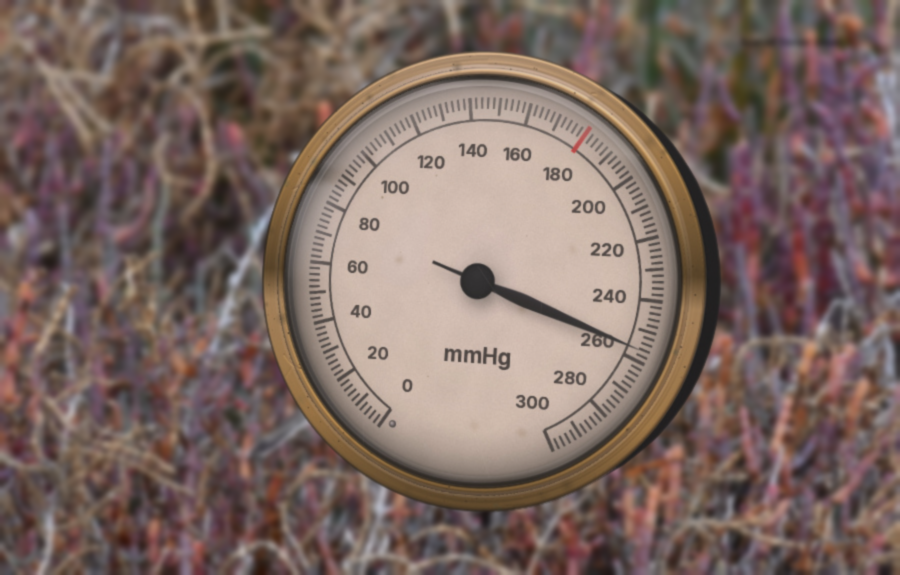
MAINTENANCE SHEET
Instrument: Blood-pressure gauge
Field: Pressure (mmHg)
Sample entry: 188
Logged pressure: 256
